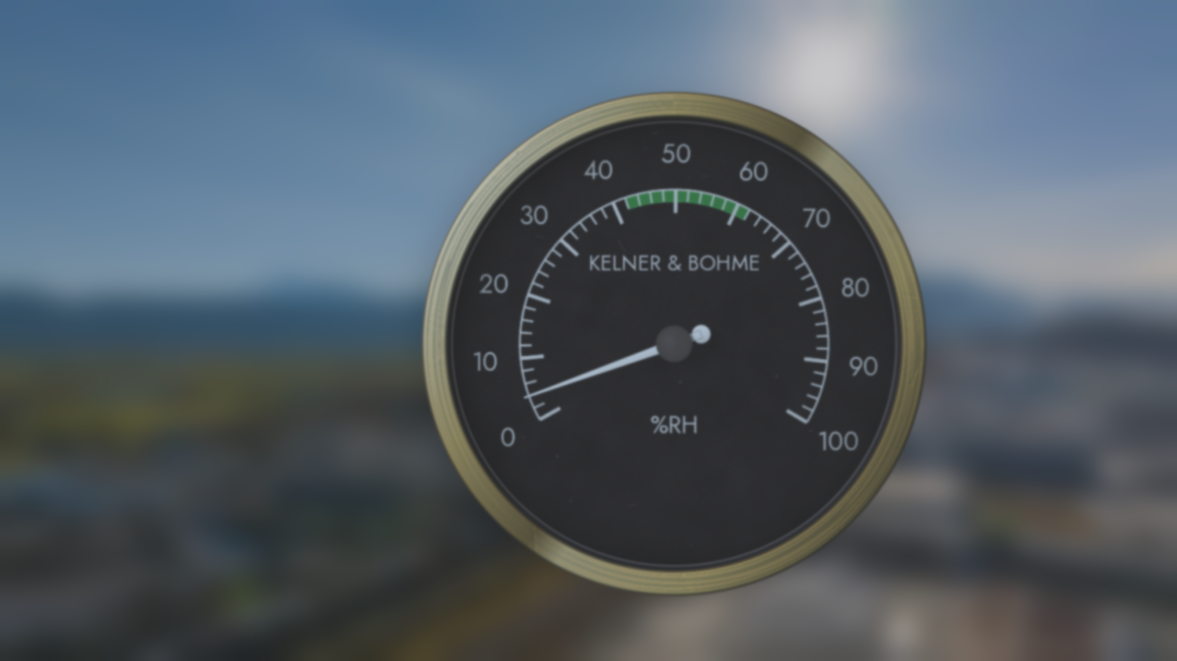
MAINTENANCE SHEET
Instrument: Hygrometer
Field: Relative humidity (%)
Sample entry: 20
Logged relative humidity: 4
